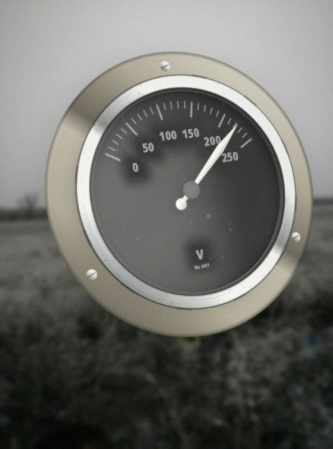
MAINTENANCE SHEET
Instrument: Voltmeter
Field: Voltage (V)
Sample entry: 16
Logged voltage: 220
